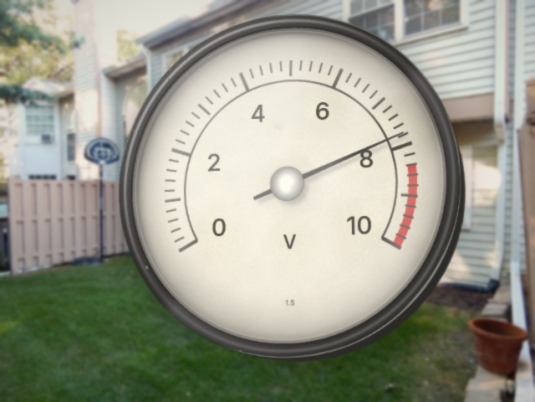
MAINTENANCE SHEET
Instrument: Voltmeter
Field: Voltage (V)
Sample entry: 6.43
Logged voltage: 7.8
